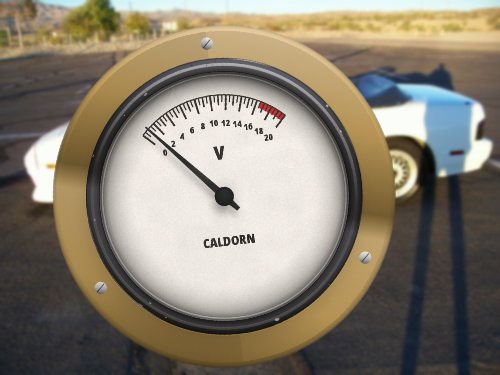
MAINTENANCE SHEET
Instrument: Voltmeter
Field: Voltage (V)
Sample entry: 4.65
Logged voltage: 1
